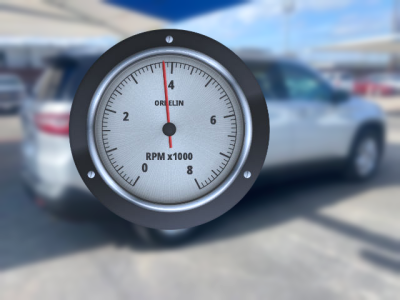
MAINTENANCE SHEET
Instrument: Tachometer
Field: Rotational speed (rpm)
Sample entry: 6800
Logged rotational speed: 3800
